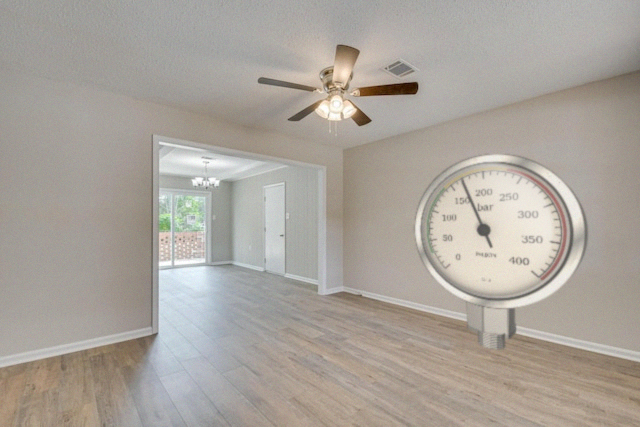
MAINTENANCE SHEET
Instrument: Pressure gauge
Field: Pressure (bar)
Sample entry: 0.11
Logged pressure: 170
